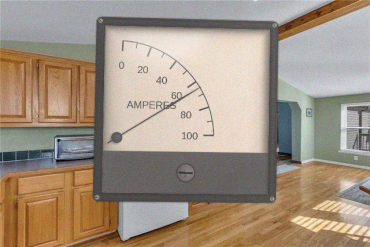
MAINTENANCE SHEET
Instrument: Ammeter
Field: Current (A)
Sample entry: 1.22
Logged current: 65
